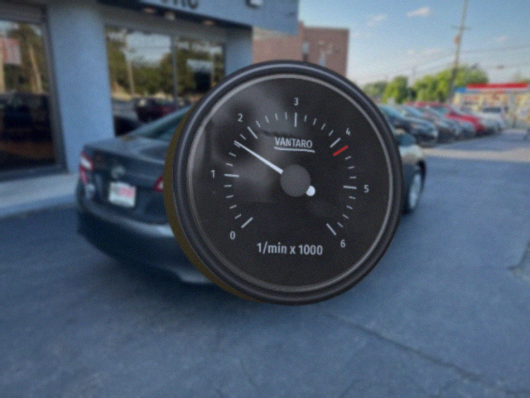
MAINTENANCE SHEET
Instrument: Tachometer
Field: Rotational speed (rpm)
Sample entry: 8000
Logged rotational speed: 1600
